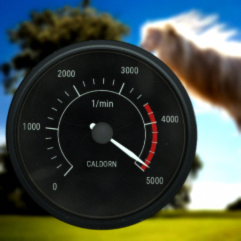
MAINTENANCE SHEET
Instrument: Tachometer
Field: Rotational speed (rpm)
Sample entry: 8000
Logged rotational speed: 4900
